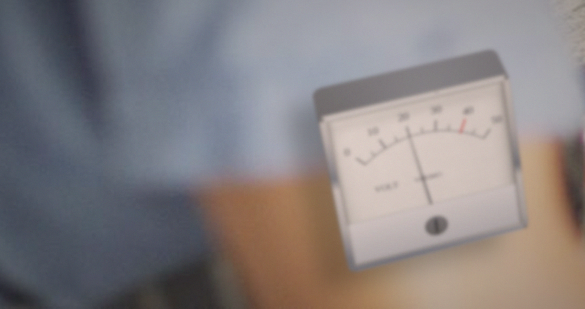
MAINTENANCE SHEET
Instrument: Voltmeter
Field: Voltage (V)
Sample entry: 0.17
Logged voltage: 20
